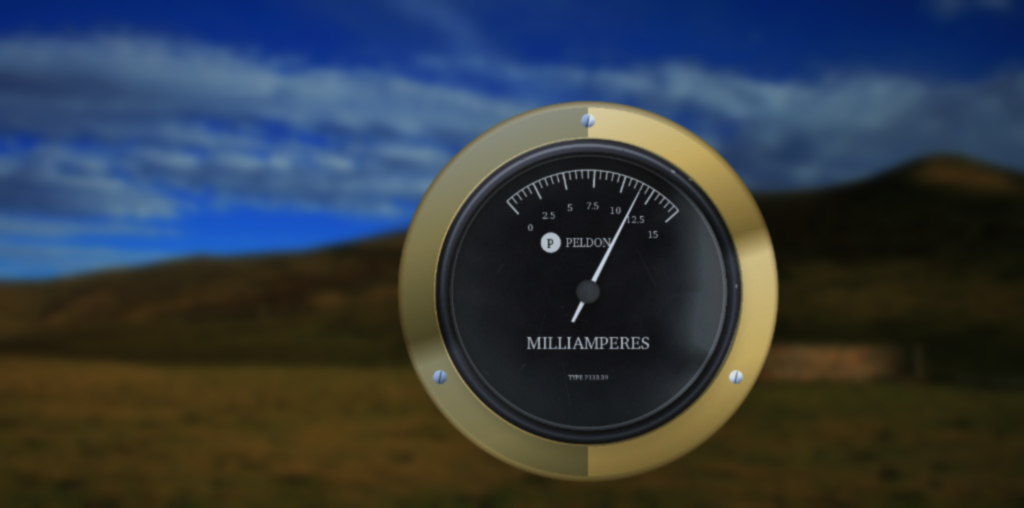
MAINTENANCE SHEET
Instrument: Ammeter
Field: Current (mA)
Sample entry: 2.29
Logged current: 11.5
